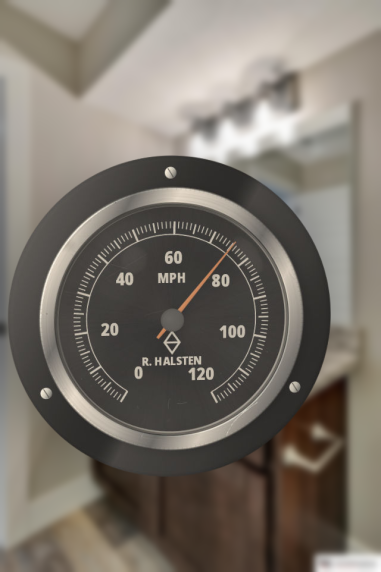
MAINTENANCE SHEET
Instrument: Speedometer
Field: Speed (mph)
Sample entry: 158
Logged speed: 75
